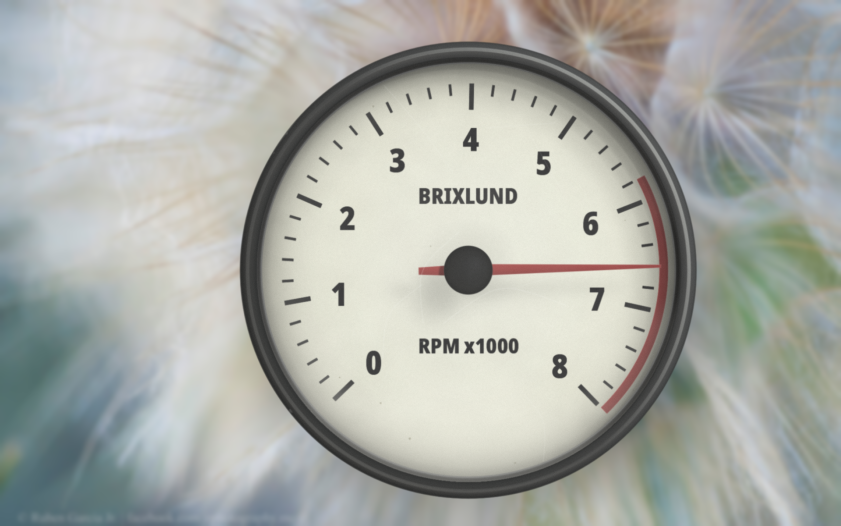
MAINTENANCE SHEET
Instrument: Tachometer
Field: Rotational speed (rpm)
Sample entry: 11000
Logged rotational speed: 6600
